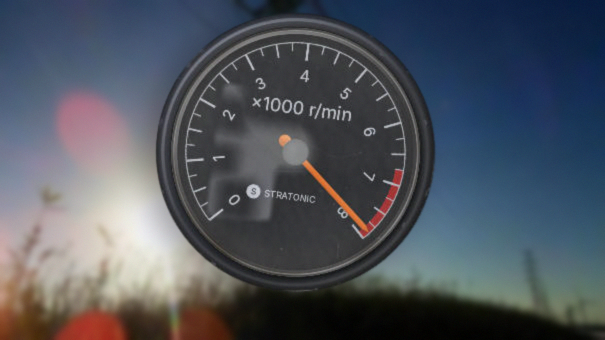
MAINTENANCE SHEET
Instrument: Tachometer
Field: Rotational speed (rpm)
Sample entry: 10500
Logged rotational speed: 7875
